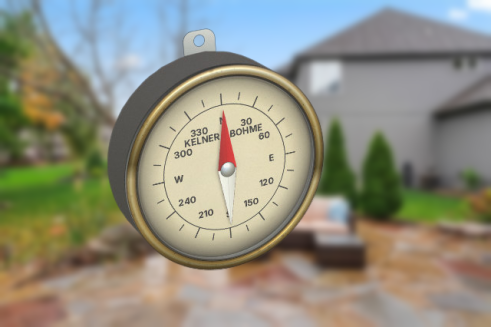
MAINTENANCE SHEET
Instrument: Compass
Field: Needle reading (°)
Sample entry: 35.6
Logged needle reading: 0
